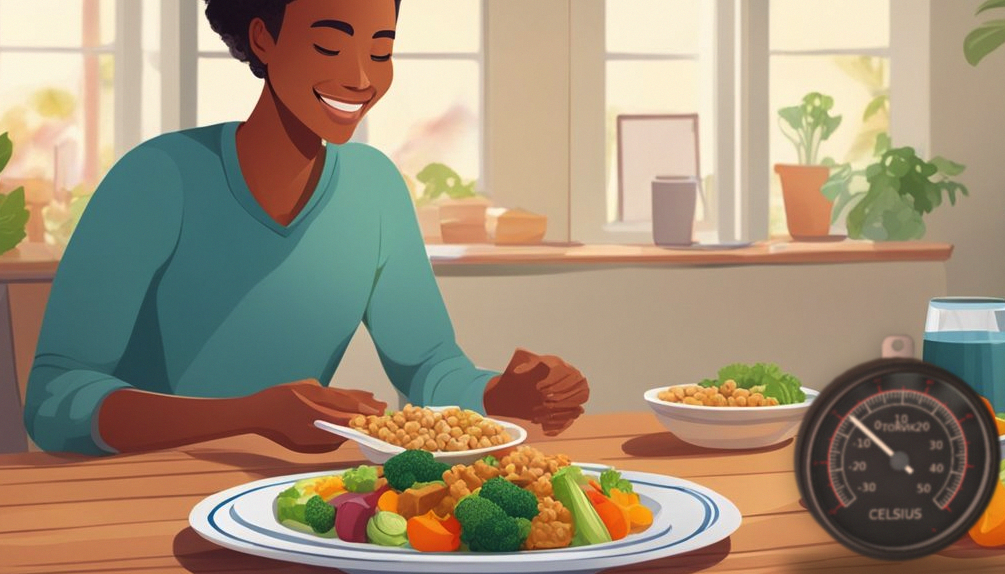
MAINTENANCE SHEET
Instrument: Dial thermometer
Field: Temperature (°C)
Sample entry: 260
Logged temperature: -5
